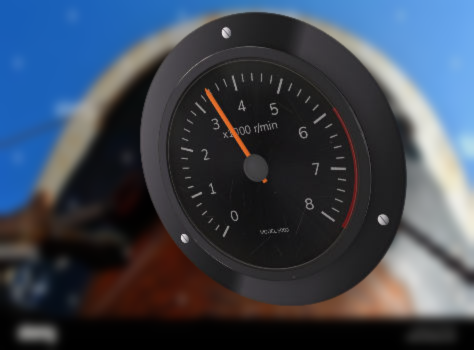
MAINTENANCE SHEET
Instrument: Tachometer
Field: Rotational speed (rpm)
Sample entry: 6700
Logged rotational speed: 3400
